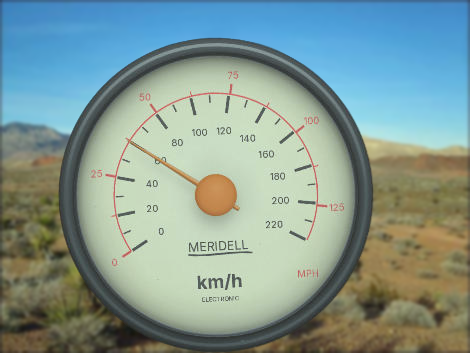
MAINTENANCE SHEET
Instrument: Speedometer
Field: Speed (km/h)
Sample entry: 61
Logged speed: 60
